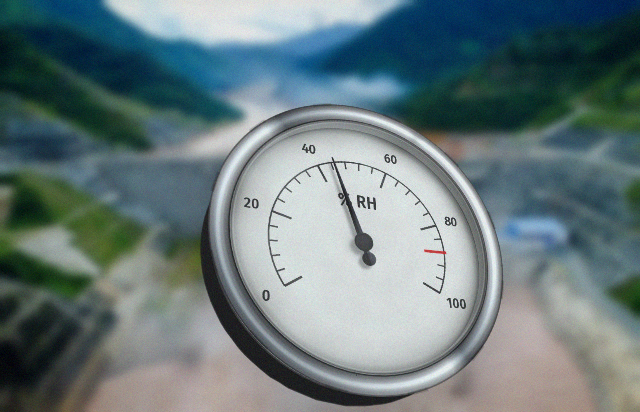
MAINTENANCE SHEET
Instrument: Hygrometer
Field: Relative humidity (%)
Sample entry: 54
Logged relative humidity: 44
